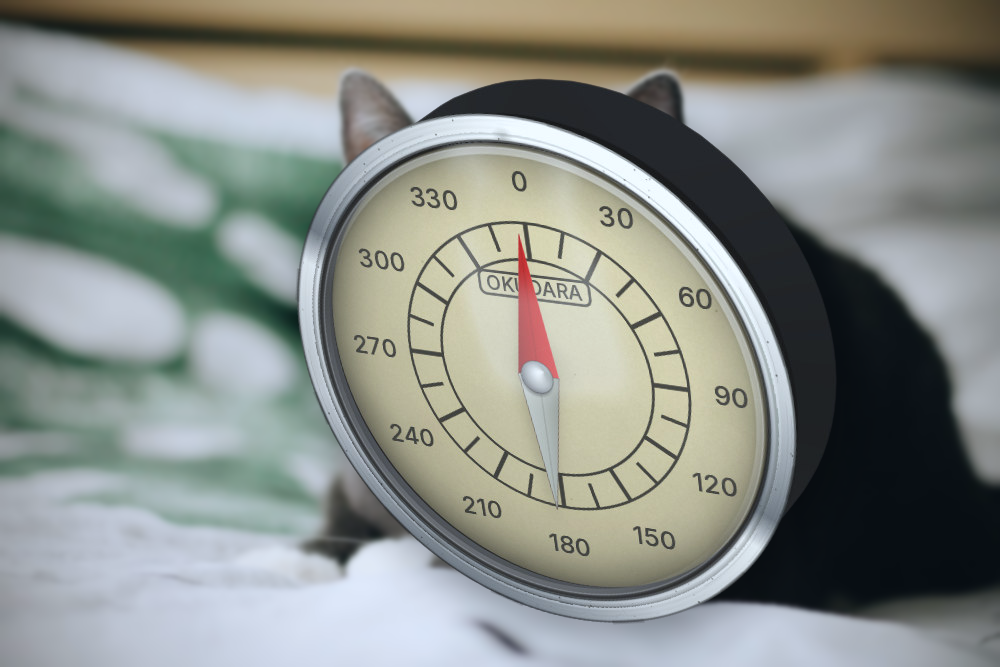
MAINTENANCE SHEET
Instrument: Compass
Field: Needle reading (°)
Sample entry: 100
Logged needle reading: 0
